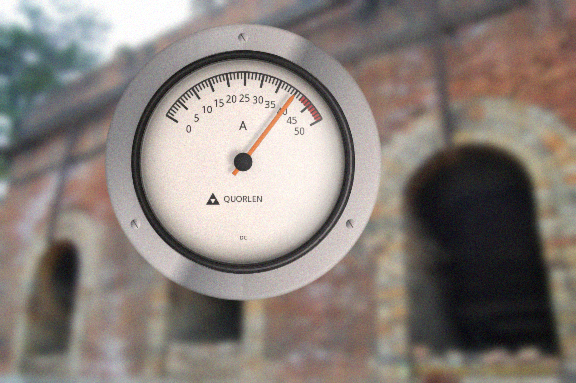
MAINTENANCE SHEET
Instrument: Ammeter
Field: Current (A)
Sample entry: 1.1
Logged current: 40
